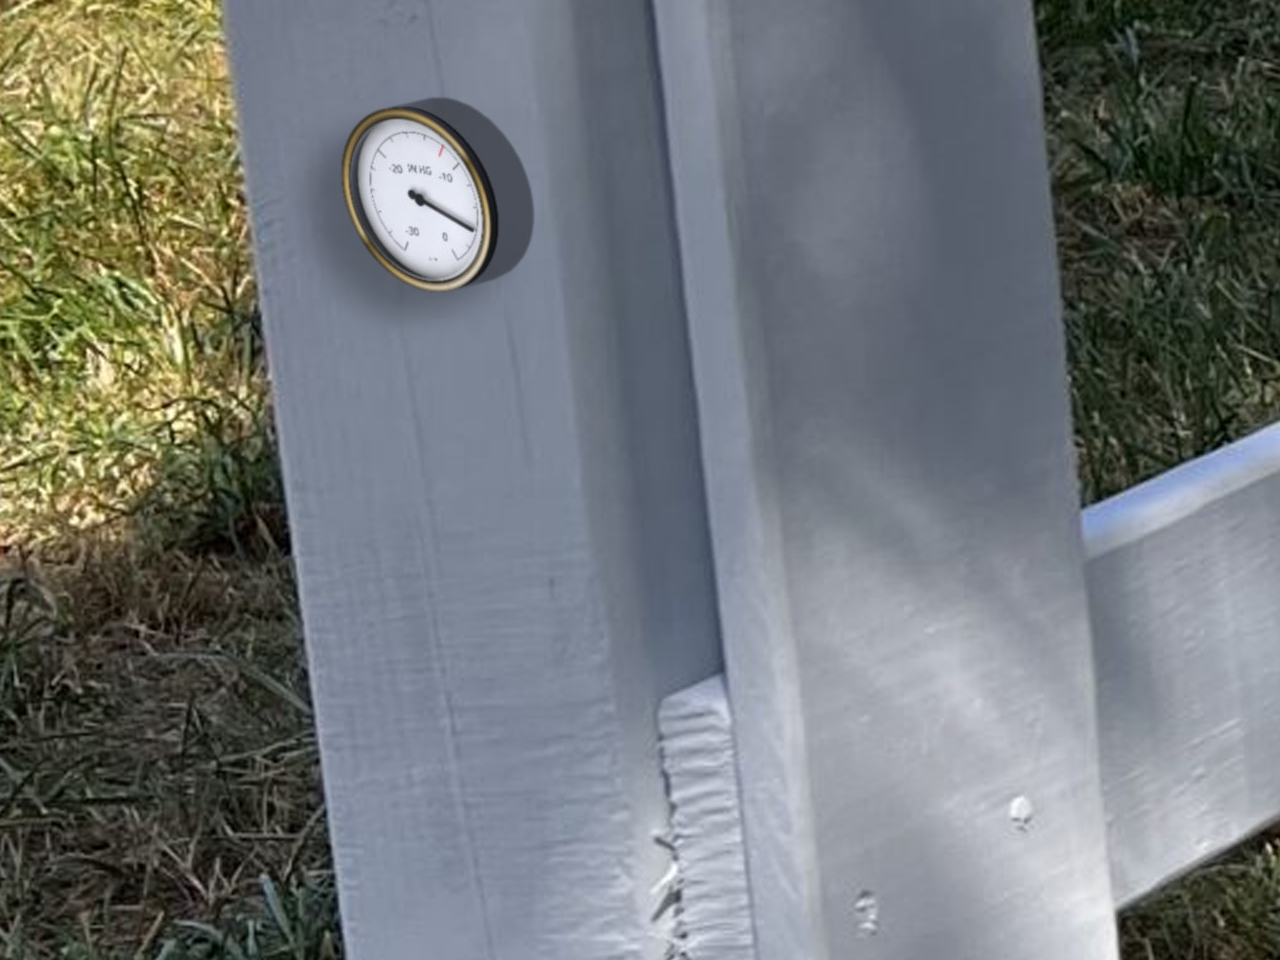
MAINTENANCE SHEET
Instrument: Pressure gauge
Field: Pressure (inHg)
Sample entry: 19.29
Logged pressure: -4
